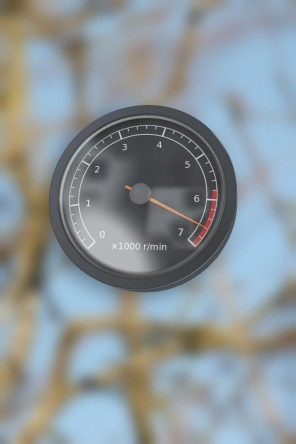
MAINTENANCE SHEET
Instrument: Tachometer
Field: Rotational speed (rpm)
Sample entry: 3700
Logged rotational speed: 6600
